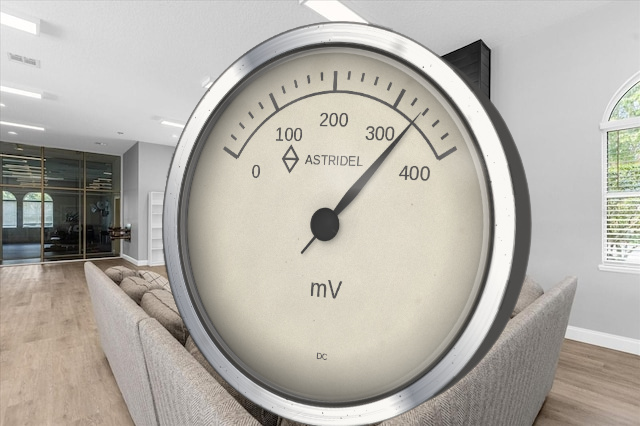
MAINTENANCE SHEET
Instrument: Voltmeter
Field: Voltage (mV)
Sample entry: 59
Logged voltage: 340
